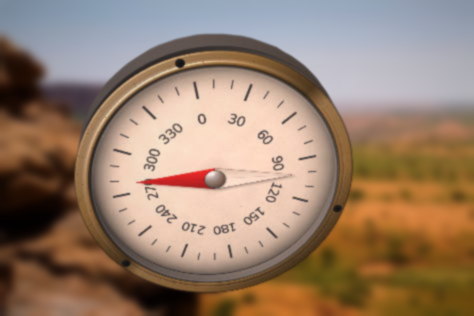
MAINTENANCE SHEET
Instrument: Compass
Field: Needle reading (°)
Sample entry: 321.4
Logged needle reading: 280
